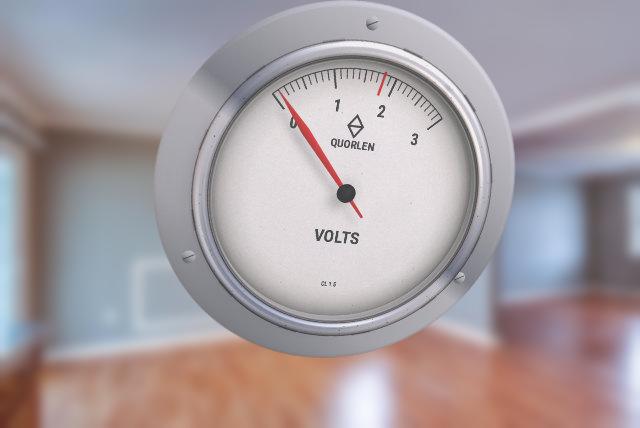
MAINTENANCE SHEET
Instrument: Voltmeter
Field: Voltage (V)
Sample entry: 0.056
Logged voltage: 0.1
